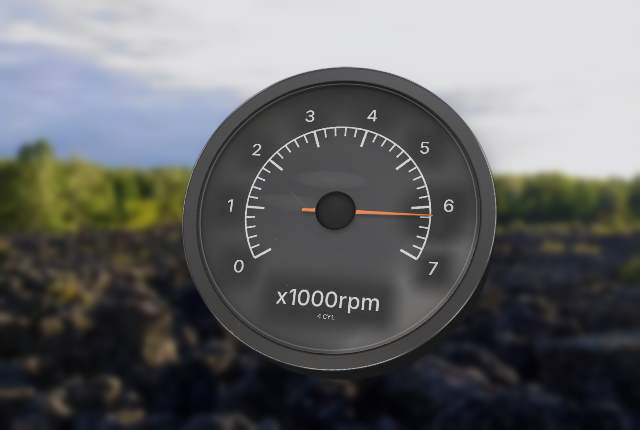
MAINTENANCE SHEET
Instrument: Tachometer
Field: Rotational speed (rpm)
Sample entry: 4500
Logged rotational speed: 6200
